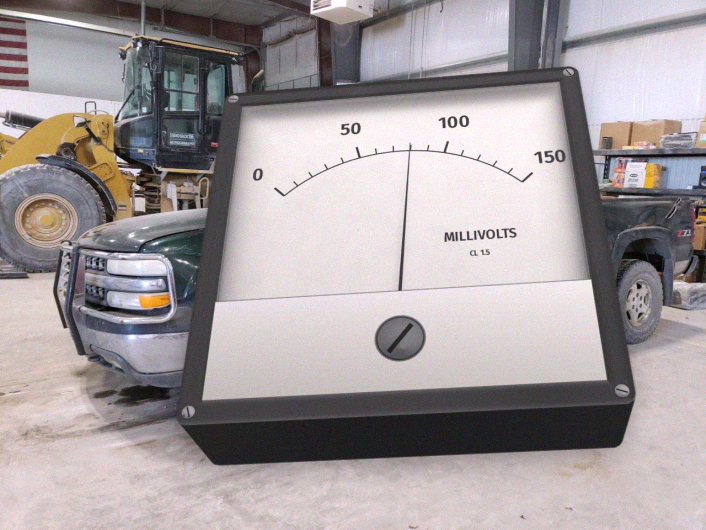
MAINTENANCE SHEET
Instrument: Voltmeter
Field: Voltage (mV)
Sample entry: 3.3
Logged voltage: 80
